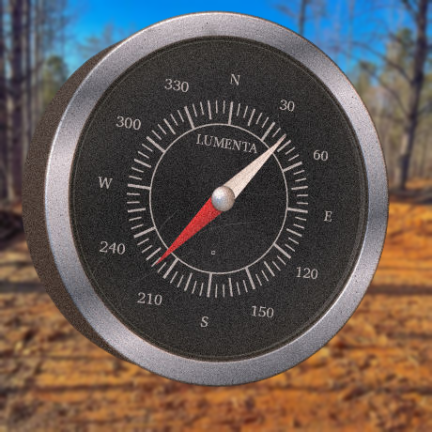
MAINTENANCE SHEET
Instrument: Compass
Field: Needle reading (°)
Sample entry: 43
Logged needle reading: 220
